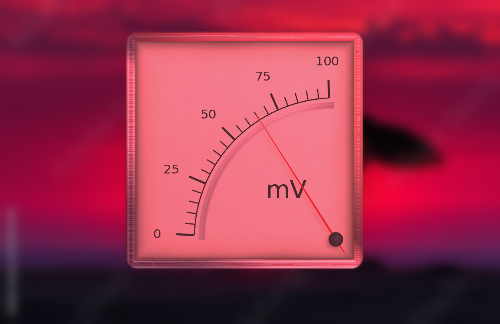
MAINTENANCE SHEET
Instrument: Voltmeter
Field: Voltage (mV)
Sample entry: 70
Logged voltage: 65
